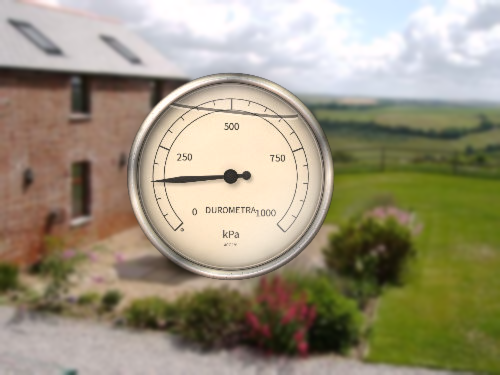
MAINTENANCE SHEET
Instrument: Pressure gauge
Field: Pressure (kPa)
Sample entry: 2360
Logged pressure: 150
